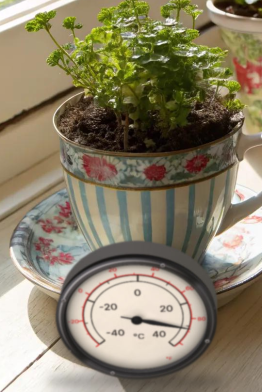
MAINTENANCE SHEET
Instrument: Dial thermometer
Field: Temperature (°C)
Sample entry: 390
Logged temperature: 30
